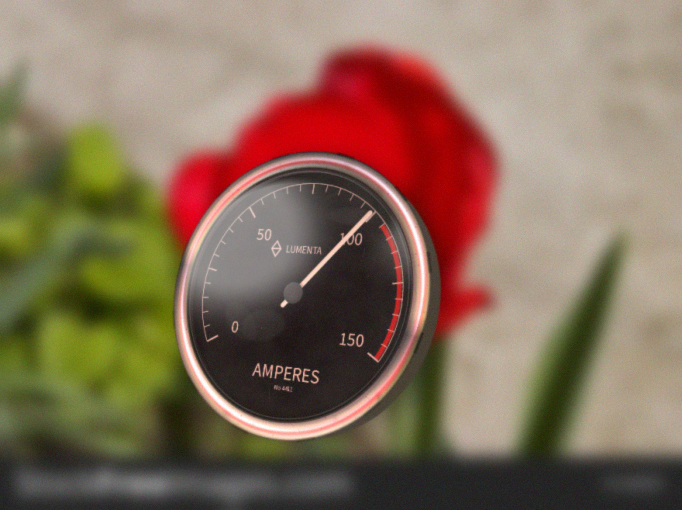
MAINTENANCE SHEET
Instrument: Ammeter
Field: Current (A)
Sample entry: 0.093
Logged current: 100
